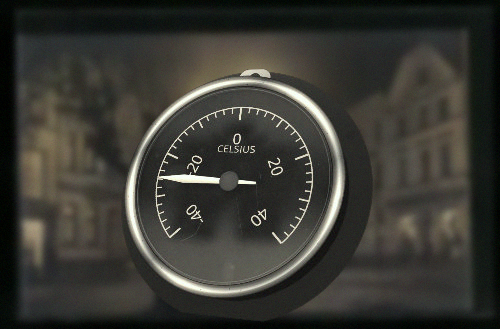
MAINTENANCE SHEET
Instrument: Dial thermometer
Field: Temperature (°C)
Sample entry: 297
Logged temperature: -26
